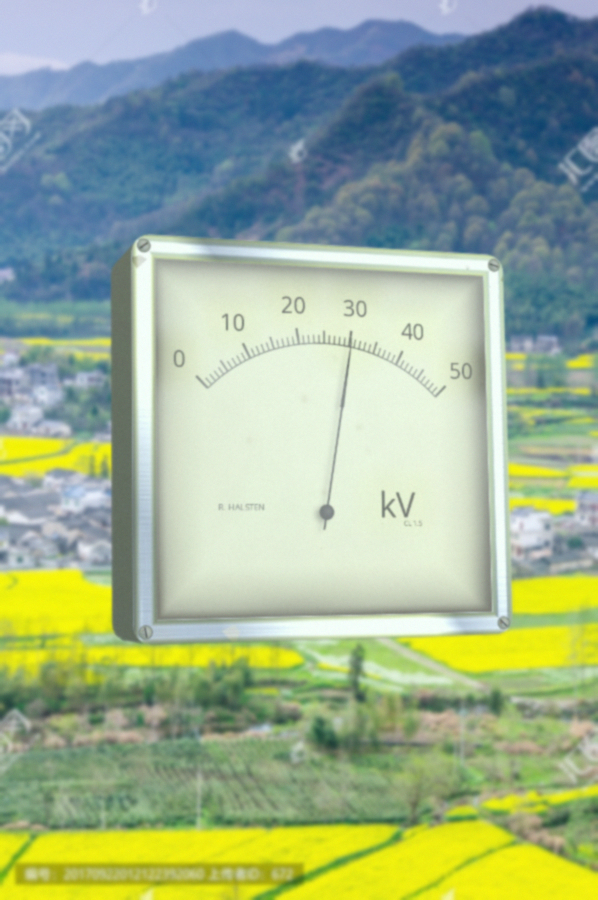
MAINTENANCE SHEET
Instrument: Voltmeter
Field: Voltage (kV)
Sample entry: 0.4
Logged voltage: 30
